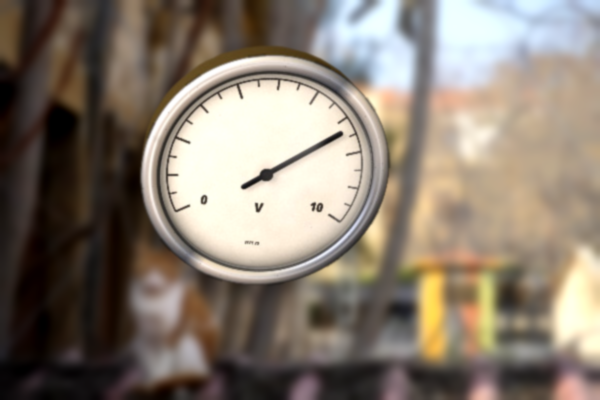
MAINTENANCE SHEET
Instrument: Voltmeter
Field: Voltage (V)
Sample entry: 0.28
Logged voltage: 7.25
